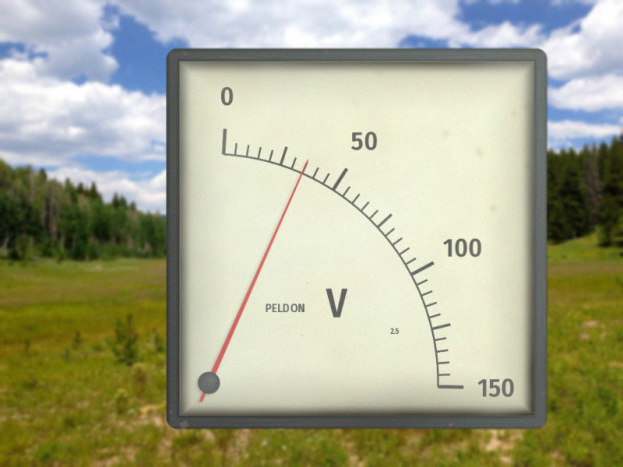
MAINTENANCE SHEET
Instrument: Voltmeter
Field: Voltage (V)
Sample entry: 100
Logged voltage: 35
